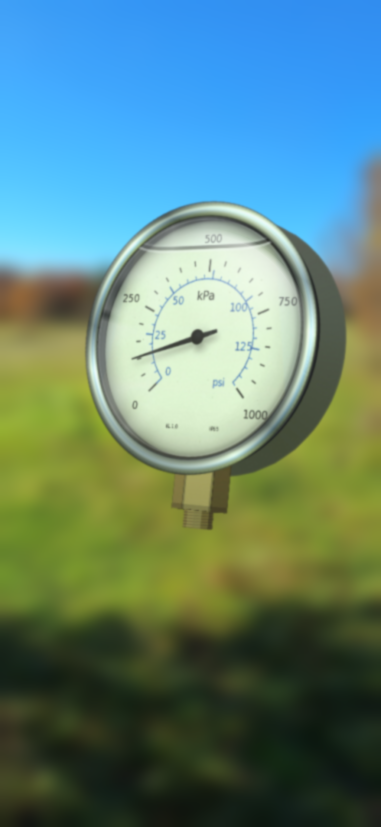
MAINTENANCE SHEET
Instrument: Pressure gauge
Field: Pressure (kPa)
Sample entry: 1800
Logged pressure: 100
